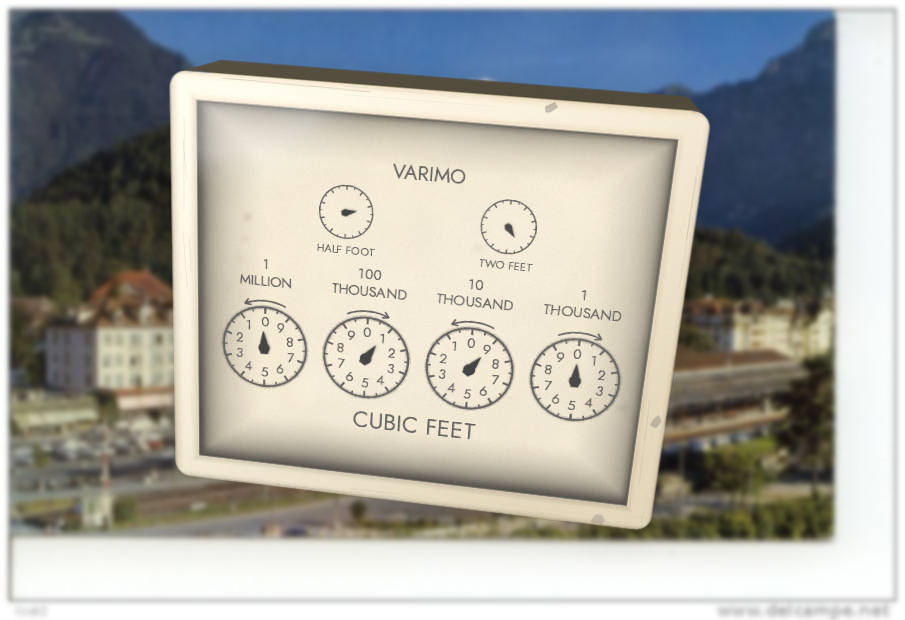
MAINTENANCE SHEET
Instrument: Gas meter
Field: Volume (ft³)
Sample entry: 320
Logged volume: 9000
